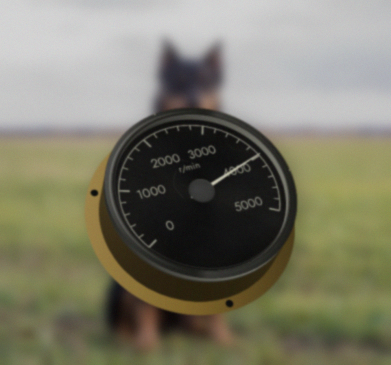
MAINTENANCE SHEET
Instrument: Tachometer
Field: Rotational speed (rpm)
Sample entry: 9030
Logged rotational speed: 4000
